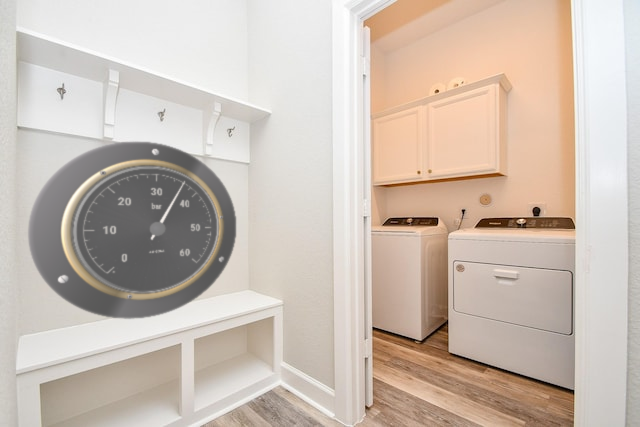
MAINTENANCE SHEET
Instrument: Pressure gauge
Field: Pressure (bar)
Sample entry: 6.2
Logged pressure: 36
